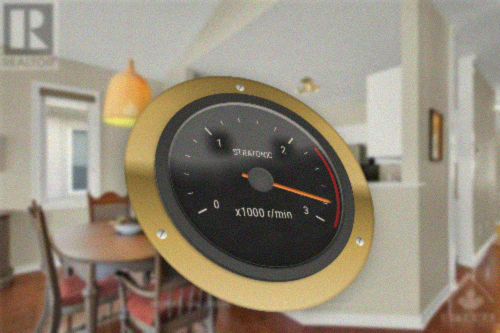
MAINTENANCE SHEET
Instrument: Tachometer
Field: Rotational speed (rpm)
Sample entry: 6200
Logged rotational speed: 2800
